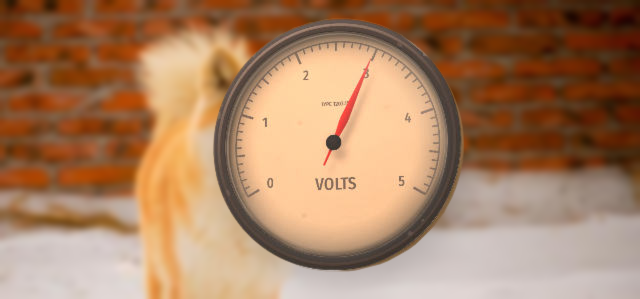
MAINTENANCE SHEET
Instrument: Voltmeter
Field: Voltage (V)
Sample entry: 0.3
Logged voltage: 3
